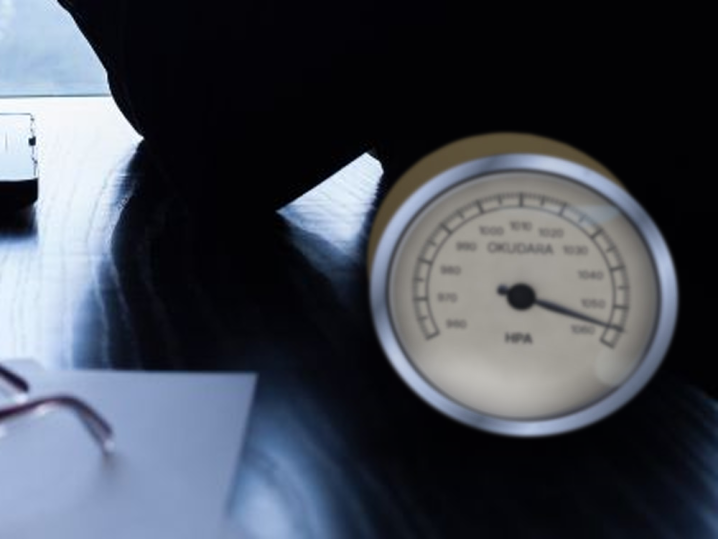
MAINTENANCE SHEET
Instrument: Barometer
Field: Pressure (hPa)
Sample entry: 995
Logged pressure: 1055
